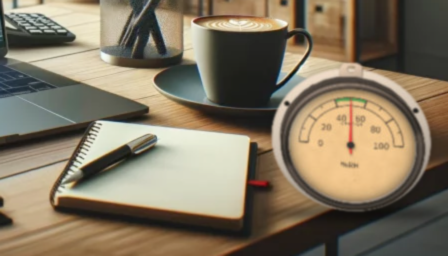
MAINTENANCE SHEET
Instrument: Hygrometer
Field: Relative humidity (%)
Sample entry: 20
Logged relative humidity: 50
